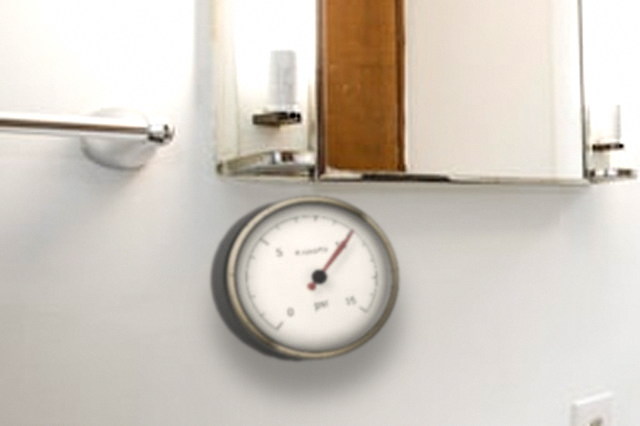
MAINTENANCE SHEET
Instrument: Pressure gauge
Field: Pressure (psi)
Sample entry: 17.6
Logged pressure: 10
